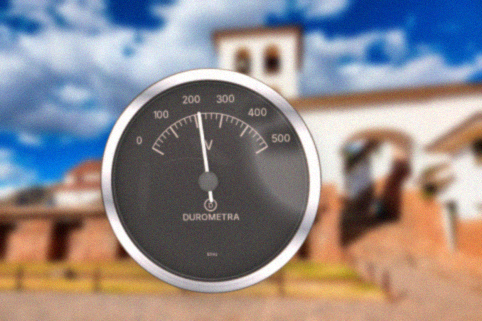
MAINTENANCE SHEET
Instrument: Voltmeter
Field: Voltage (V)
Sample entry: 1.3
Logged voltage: 220
